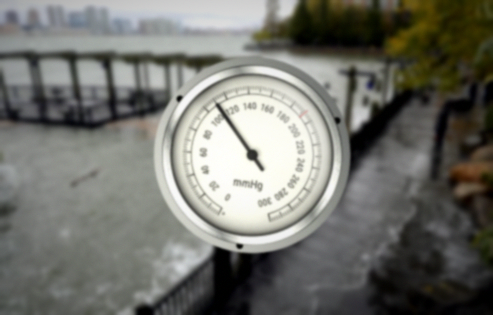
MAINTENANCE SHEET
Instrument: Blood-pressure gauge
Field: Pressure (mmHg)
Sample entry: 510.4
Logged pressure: 110
